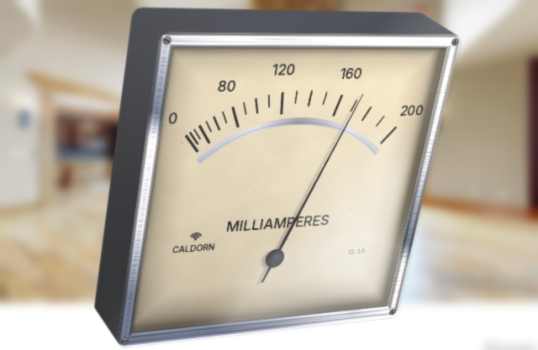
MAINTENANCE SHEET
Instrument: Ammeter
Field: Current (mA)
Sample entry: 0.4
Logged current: 170
